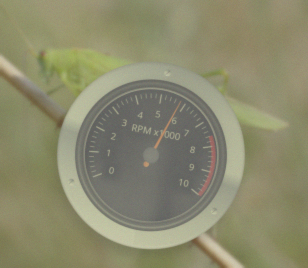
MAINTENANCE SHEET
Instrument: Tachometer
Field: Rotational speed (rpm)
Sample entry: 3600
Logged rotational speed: 5800
